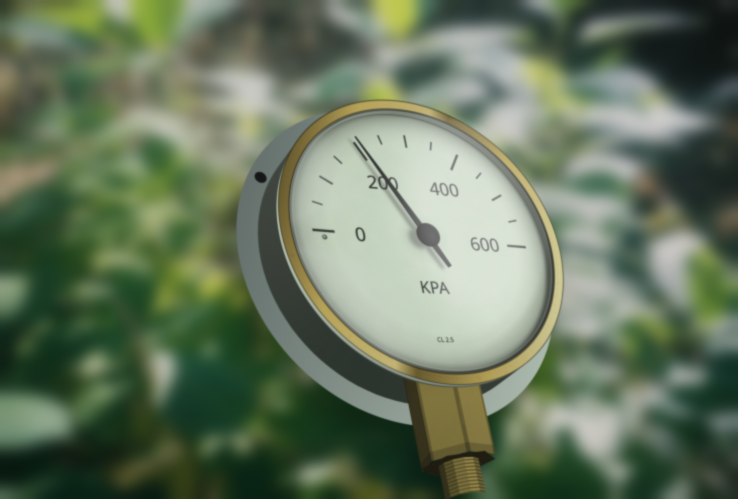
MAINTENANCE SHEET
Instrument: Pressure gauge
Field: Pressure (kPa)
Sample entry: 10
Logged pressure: 200
